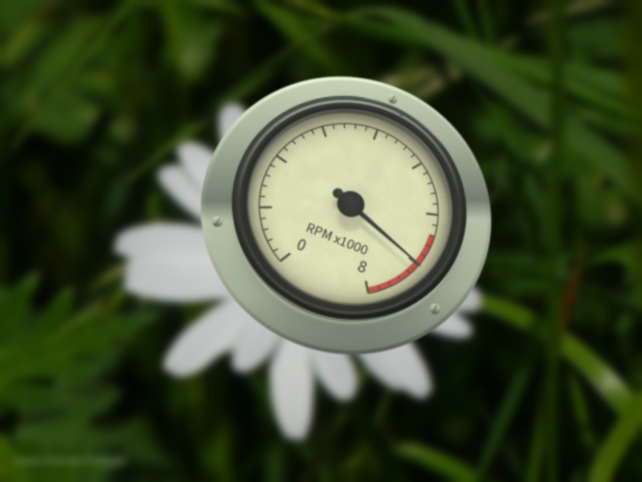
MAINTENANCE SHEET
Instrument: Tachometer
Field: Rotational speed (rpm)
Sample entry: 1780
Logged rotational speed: 7000
